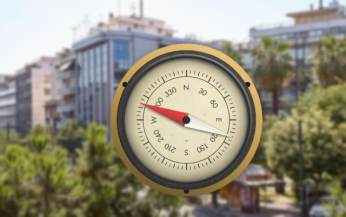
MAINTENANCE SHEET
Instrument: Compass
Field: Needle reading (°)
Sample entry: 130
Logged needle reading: 290
